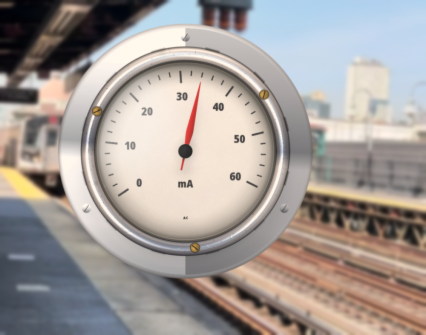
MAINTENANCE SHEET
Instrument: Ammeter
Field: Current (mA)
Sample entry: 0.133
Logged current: 34
